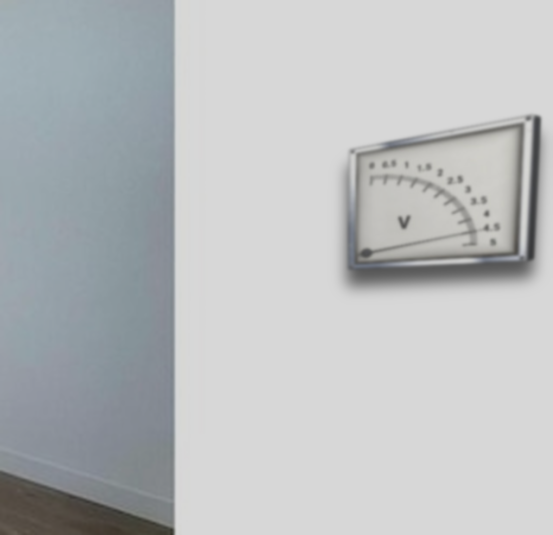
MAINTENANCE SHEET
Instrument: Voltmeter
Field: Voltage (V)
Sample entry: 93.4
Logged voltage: 4.5
